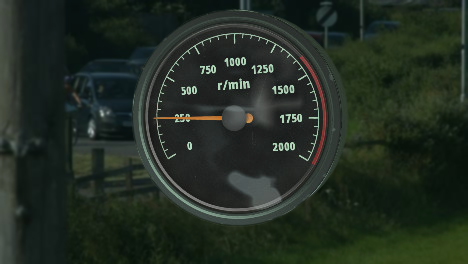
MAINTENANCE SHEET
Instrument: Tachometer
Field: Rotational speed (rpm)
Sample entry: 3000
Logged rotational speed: 250
